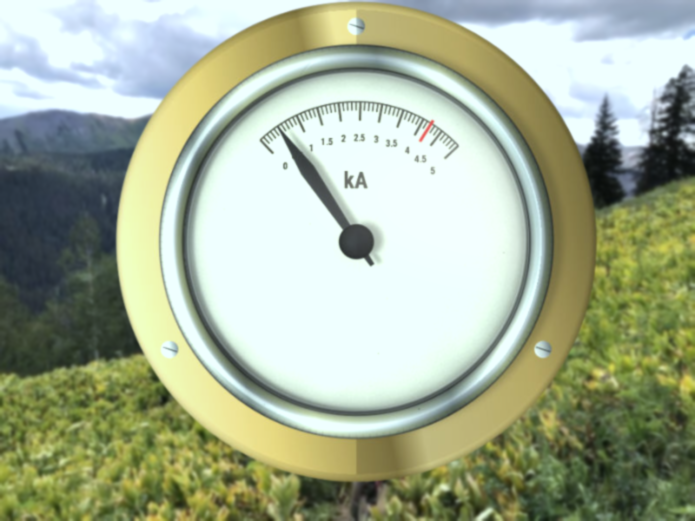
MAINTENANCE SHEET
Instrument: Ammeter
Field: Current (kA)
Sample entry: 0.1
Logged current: 0.5
